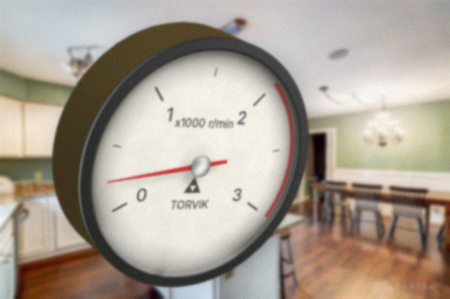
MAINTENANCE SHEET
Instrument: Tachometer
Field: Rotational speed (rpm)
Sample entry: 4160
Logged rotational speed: 250
